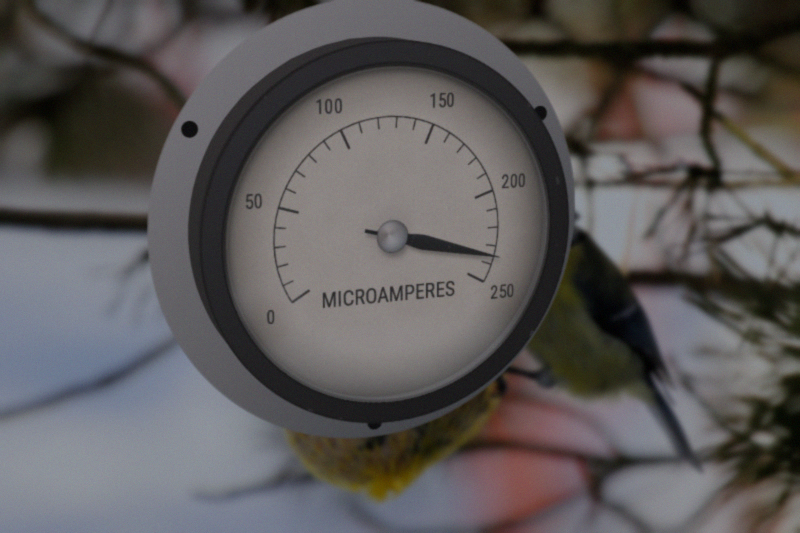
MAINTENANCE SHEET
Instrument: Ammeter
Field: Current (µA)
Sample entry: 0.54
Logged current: 235
